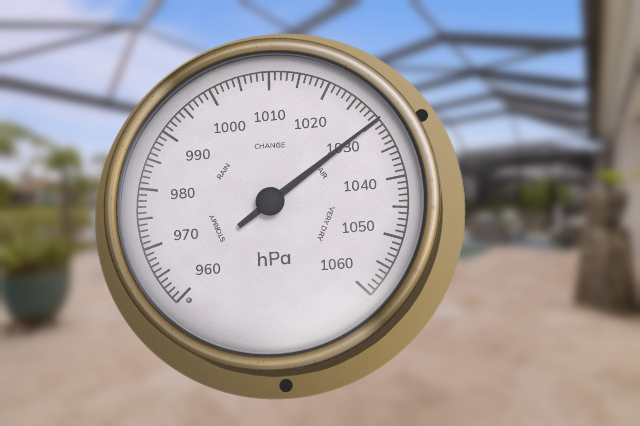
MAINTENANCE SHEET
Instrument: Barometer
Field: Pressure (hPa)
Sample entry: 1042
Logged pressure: 1030
